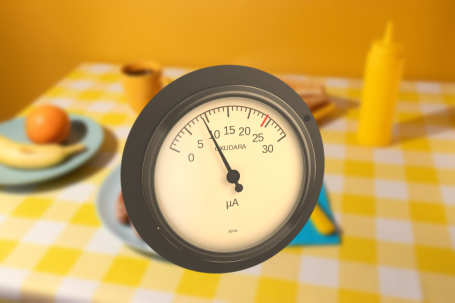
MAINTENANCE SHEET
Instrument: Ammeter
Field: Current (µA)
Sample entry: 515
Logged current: 9
